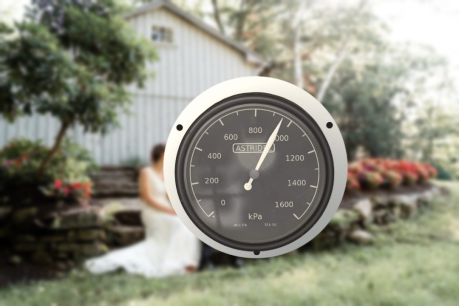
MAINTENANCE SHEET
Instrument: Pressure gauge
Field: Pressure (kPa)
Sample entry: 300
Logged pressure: 950
